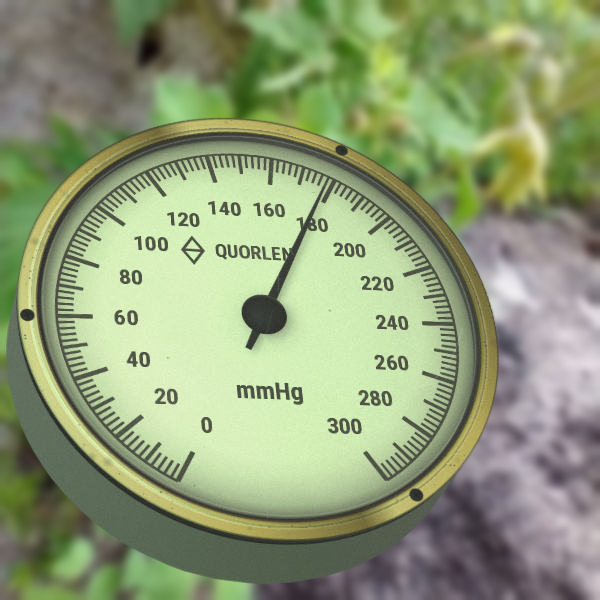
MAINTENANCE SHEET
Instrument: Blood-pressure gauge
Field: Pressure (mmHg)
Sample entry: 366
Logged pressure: 178
